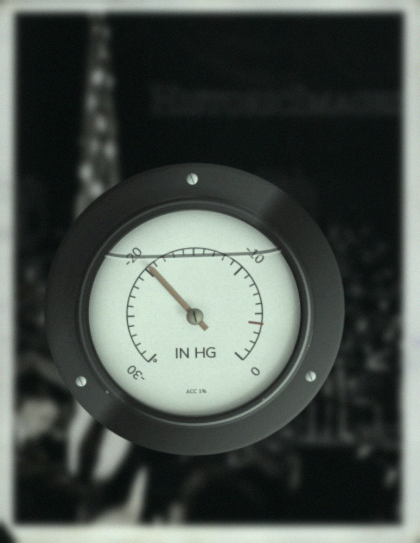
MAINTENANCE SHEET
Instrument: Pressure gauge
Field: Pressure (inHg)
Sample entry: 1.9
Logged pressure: -19.5
